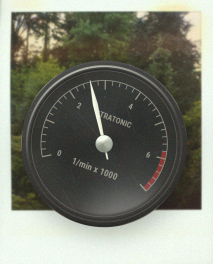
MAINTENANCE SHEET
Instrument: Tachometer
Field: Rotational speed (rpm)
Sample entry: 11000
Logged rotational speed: 2600
